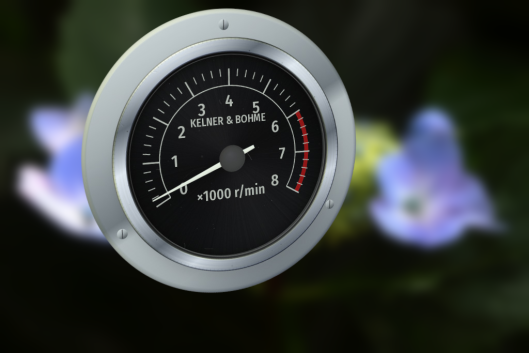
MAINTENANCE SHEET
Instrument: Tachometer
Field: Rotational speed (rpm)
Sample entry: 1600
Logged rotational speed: 200
